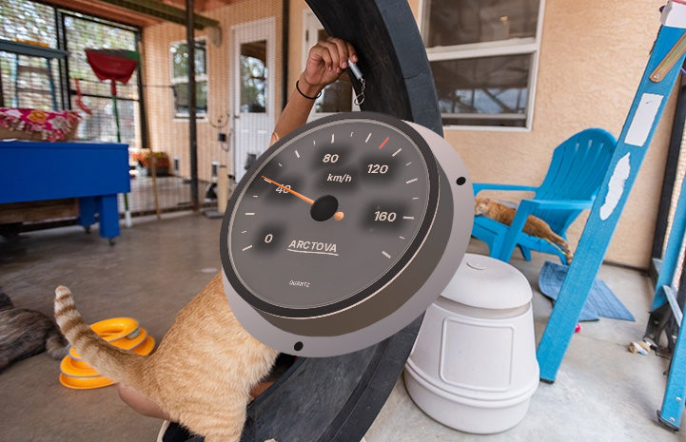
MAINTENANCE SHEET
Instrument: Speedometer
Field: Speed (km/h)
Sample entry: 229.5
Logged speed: 40
